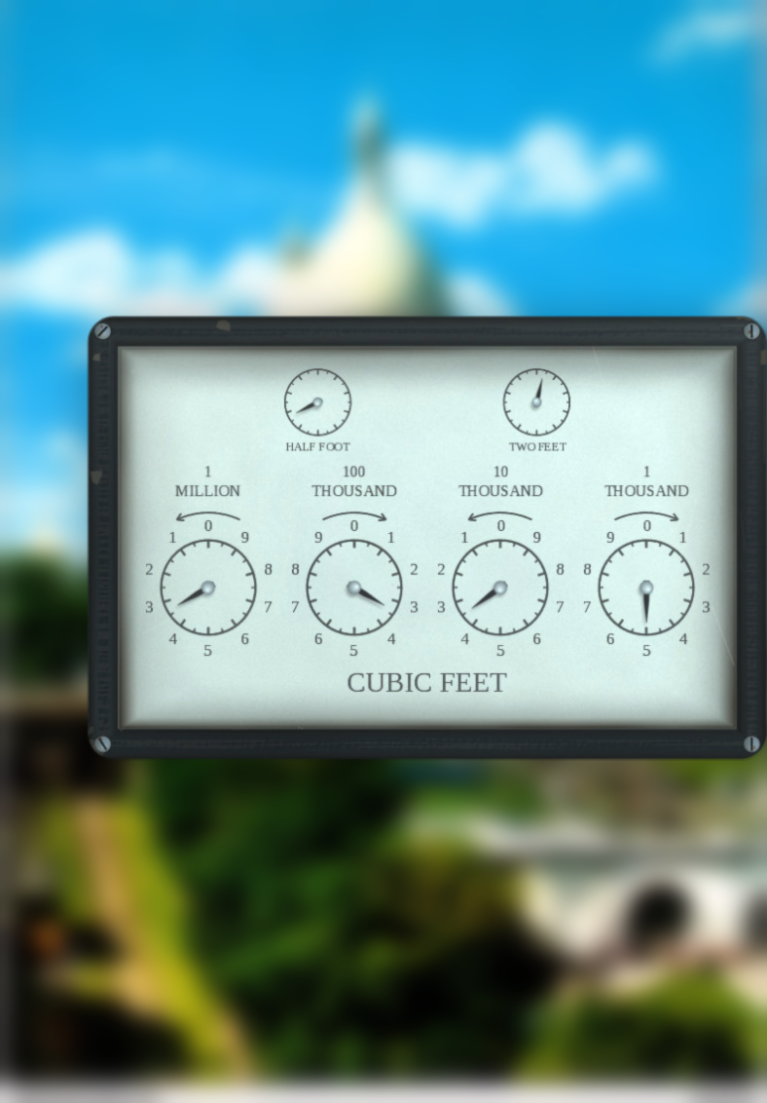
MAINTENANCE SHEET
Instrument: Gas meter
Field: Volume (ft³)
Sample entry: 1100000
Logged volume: 333500
